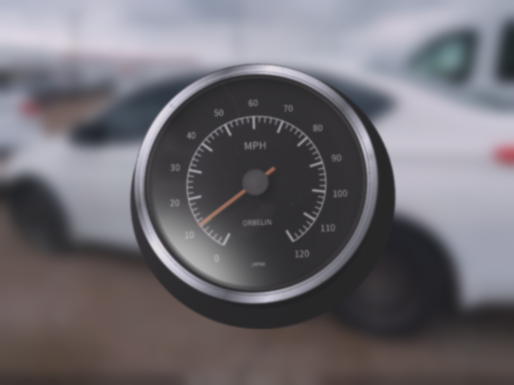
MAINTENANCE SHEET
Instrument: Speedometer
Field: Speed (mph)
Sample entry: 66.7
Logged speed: 10
